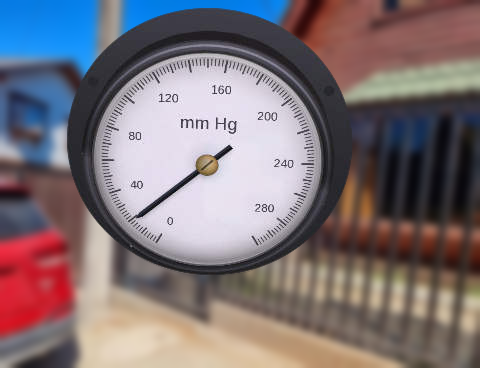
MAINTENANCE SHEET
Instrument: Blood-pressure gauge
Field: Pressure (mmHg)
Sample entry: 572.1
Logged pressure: 20
